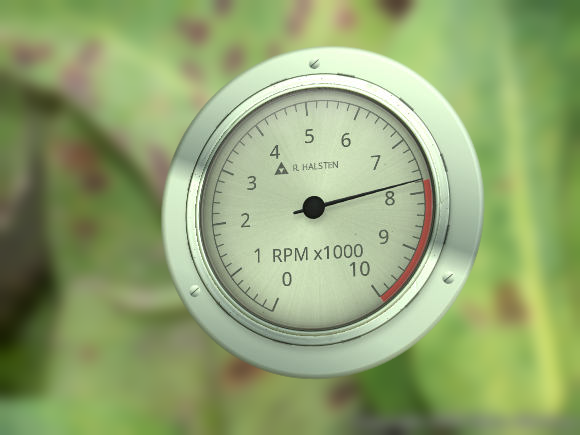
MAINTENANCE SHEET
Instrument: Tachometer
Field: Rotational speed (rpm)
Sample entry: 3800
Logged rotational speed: 7800
